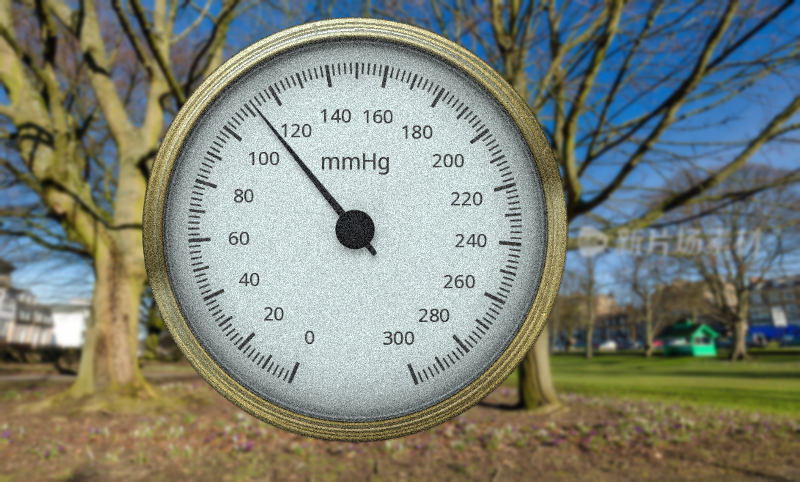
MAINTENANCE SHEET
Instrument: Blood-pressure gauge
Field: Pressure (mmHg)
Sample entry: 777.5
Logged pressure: 112
